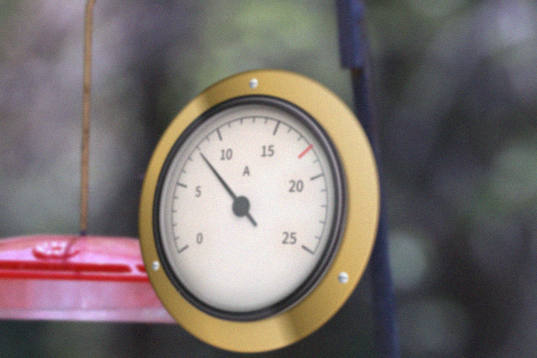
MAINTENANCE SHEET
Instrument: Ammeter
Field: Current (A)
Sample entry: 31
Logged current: 8
